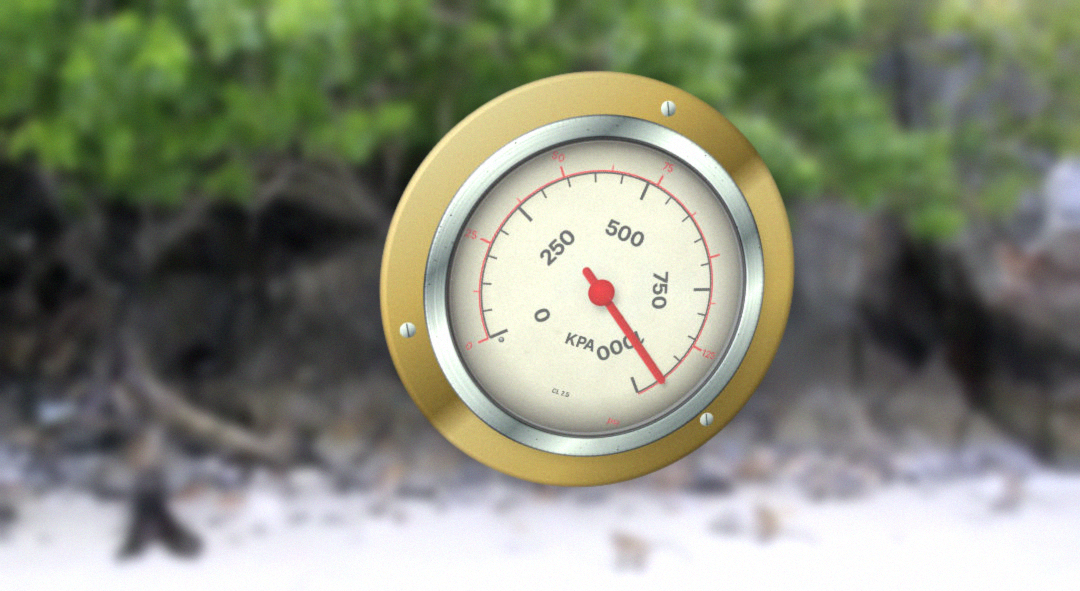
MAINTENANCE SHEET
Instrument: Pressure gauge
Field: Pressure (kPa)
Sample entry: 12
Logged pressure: 950
